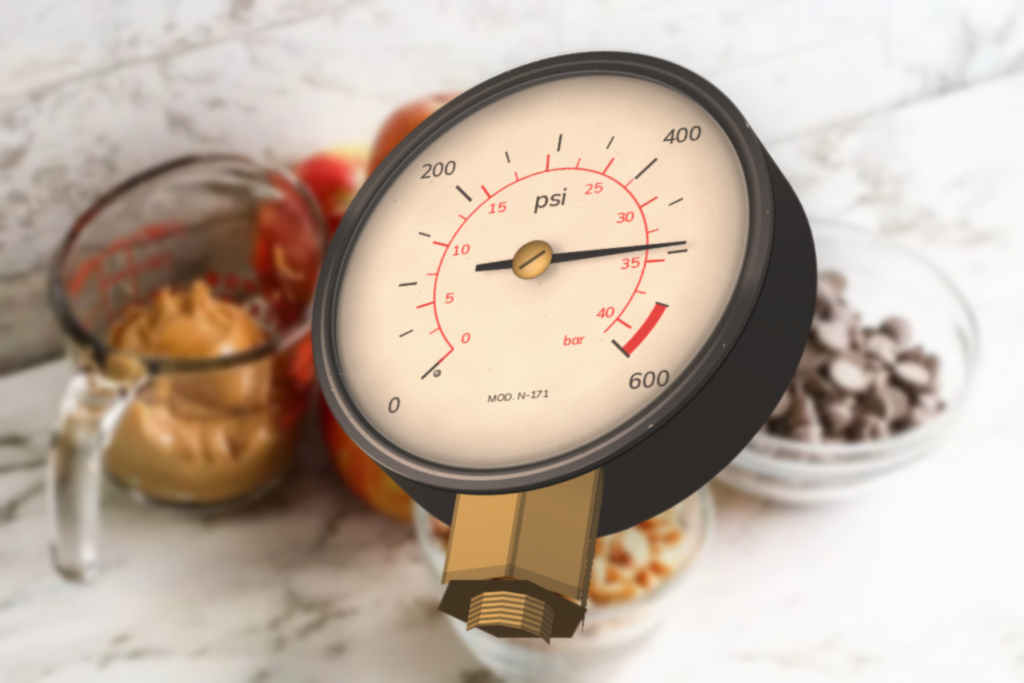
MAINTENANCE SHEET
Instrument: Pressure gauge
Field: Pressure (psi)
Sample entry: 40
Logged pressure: 500
